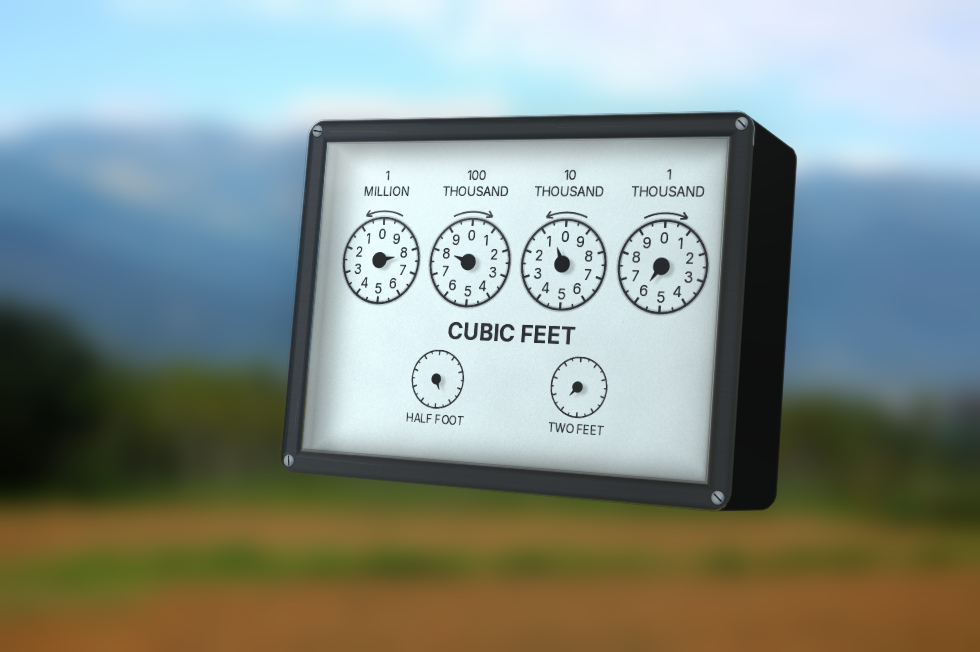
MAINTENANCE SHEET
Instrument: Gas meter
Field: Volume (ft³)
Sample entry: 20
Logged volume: 780600
